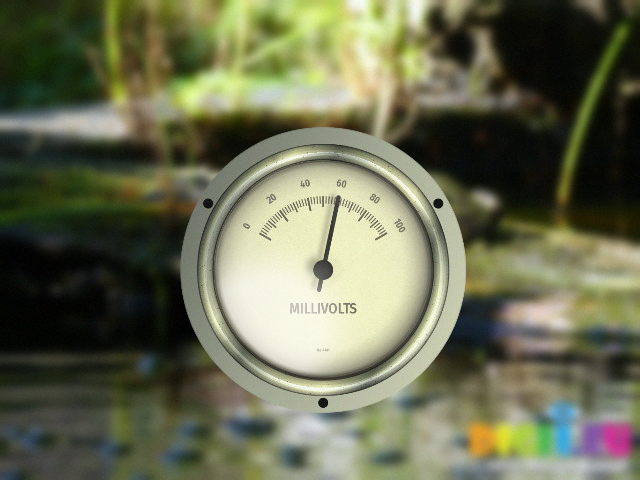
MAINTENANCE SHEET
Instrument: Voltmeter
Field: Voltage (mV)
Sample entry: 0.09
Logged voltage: 60
